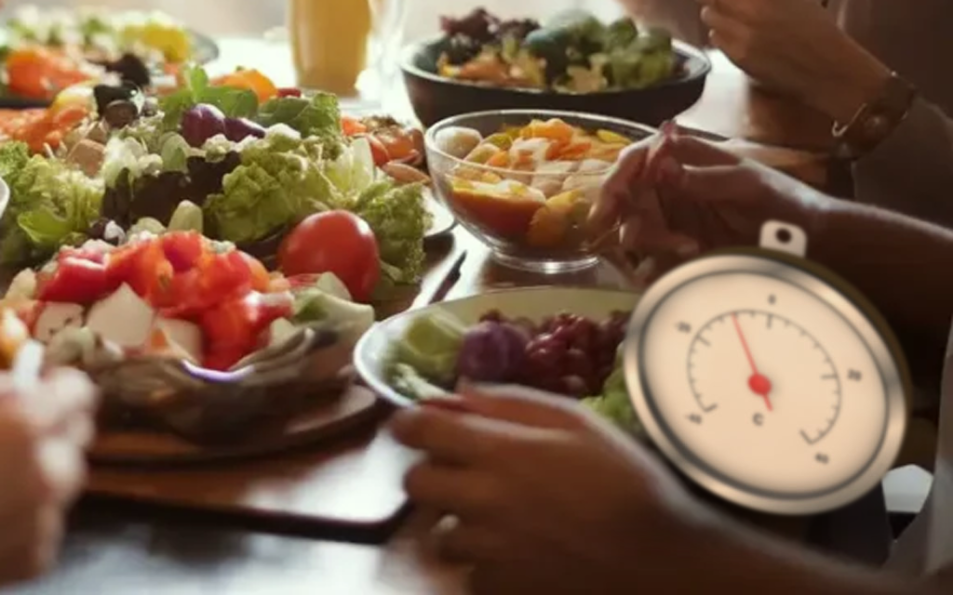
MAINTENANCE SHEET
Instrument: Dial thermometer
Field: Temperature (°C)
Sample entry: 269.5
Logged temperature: -8
